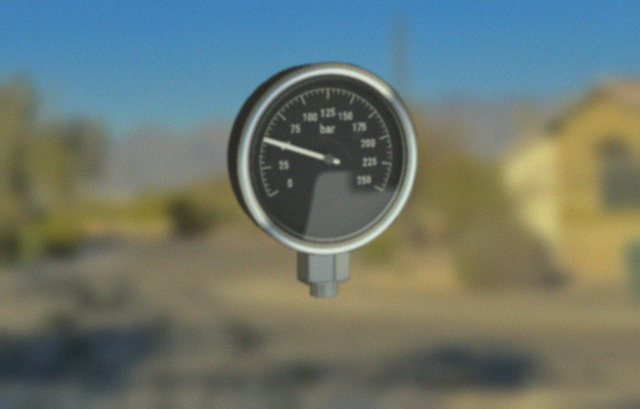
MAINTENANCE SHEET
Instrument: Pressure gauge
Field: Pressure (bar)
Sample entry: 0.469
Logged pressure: 50
